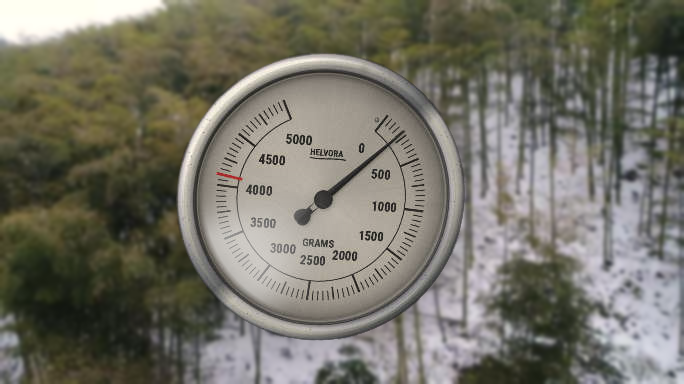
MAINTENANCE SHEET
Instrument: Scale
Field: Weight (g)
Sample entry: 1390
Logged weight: 200
